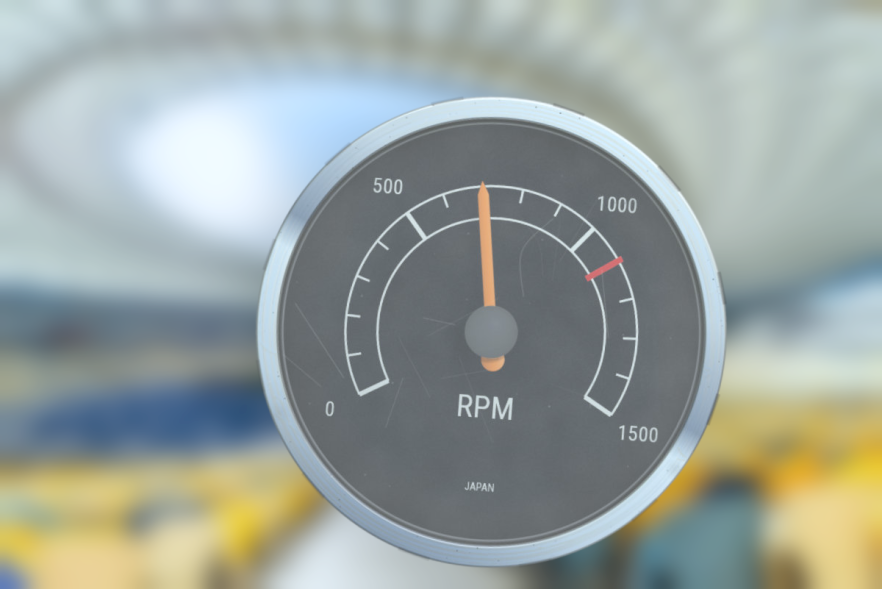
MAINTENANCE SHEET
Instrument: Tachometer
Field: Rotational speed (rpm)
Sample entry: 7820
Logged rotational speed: 700
